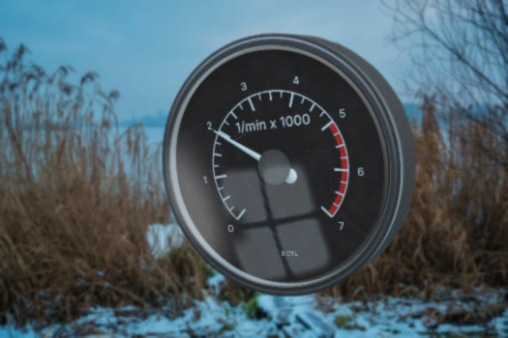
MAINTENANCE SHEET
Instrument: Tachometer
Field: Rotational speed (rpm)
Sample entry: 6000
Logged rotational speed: 2000
